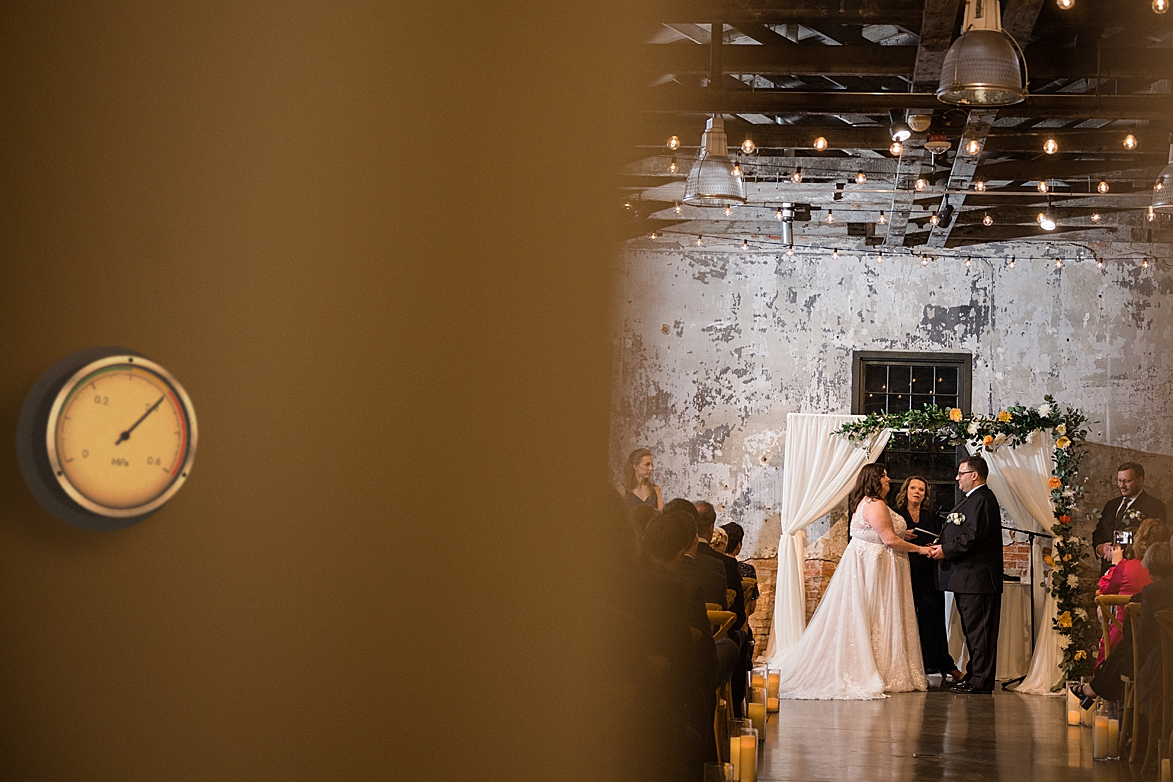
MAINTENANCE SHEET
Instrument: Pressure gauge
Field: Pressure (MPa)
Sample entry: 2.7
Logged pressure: 0.4
